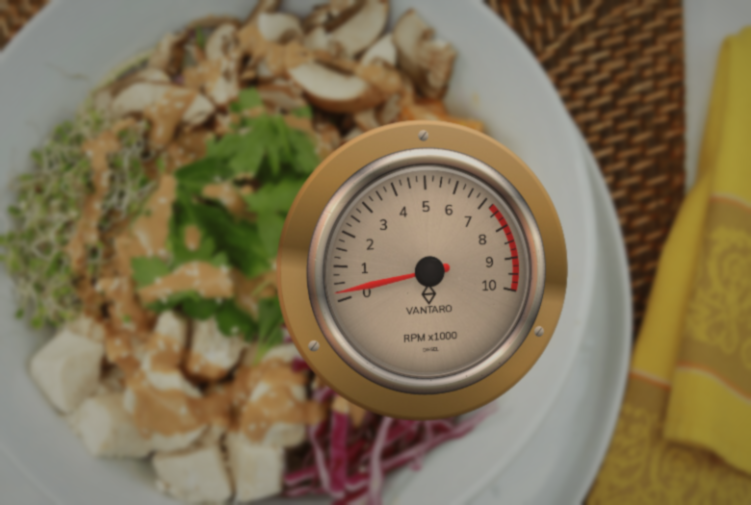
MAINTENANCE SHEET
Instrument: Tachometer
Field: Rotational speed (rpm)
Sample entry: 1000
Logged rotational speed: 250
